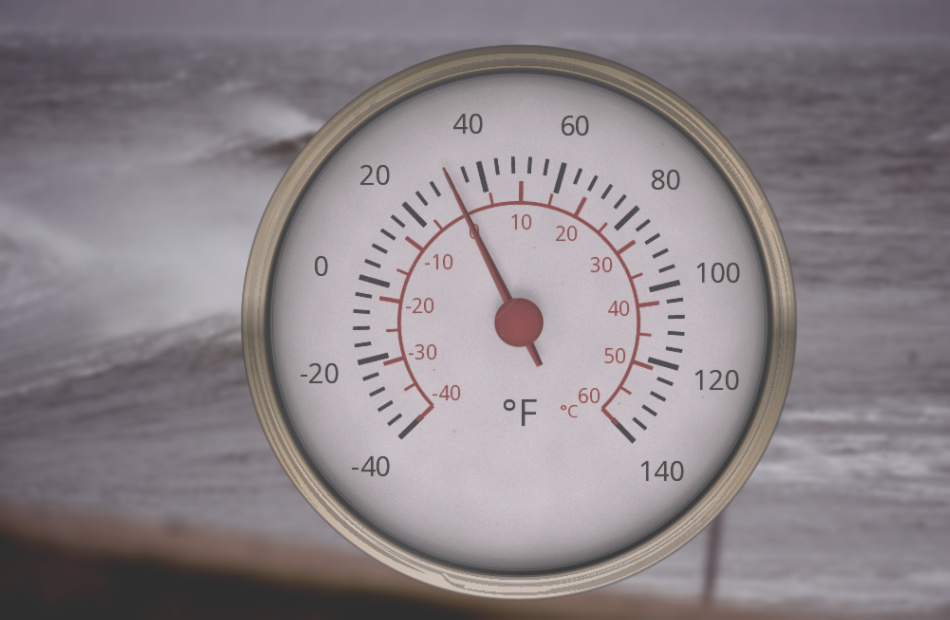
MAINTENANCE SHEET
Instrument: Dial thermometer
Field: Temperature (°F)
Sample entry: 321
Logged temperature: 32
